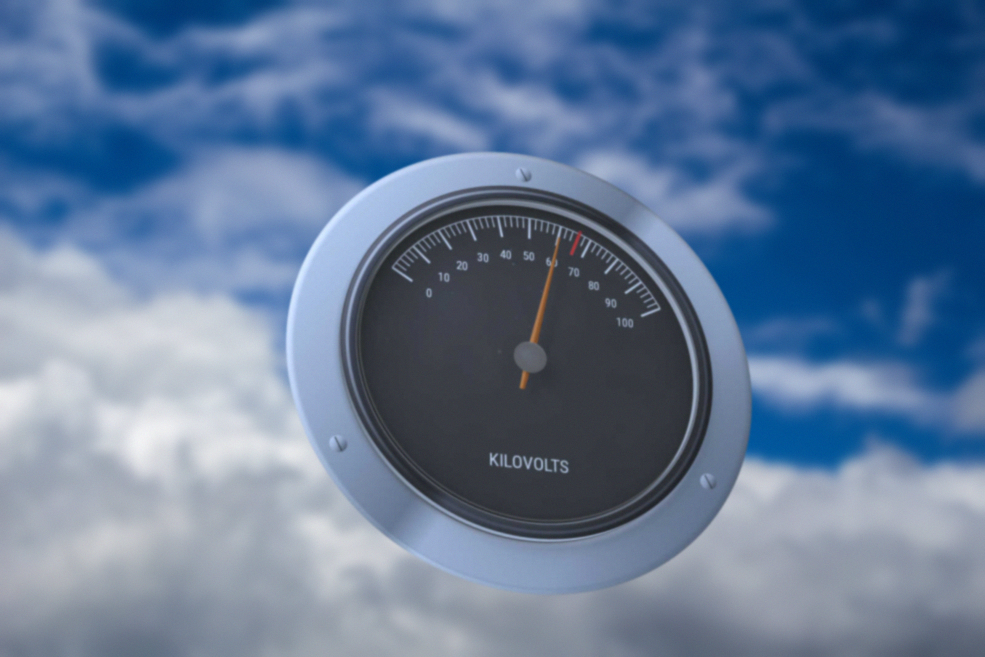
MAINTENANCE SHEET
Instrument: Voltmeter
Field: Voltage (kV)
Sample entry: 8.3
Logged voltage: 60
